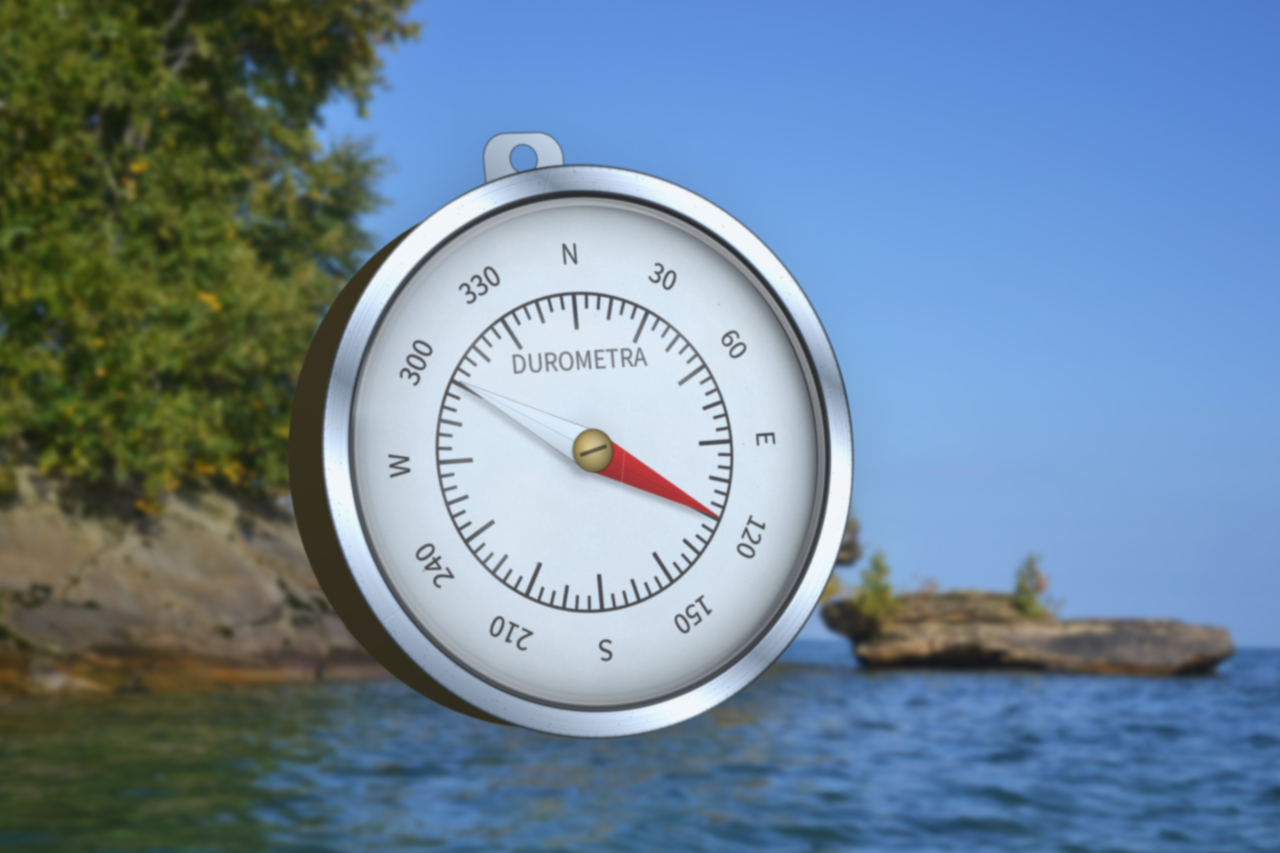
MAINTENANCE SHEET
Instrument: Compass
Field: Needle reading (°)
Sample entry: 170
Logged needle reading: 120
